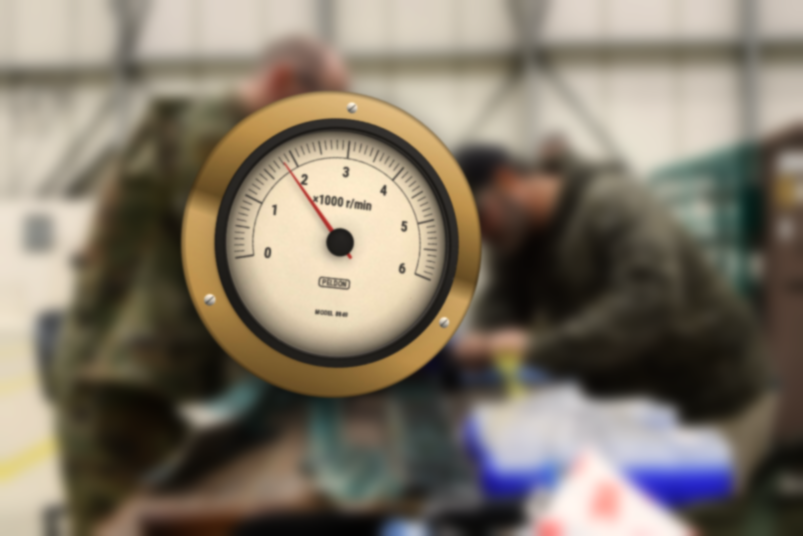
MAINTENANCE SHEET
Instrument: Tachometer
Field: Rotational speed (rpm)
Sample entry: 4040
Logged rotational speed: 1800
